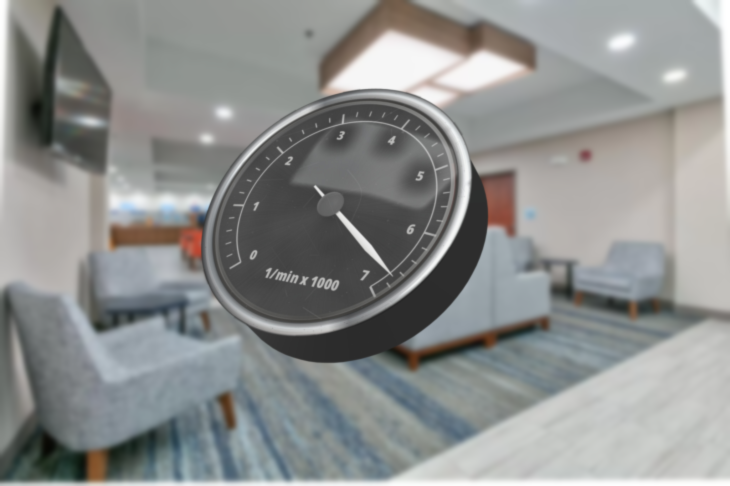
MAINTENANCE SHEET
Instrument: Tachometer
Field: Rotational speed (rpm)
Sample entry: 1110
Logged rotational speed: 6700
